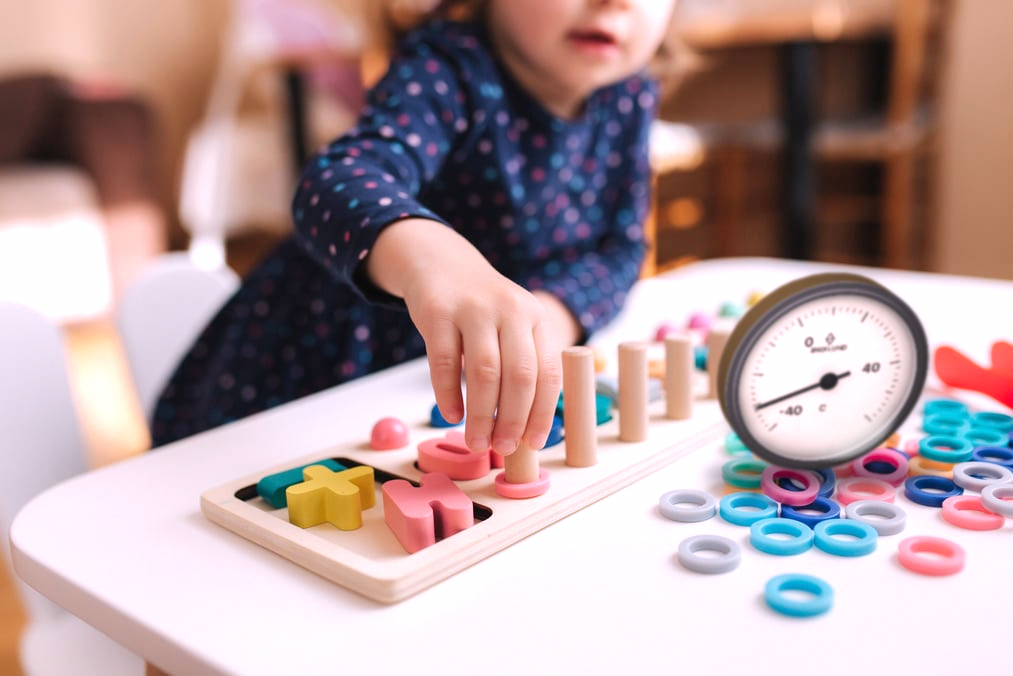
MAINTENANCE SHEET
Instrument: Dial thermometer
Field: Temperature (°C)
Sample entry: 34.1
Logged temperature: -30
